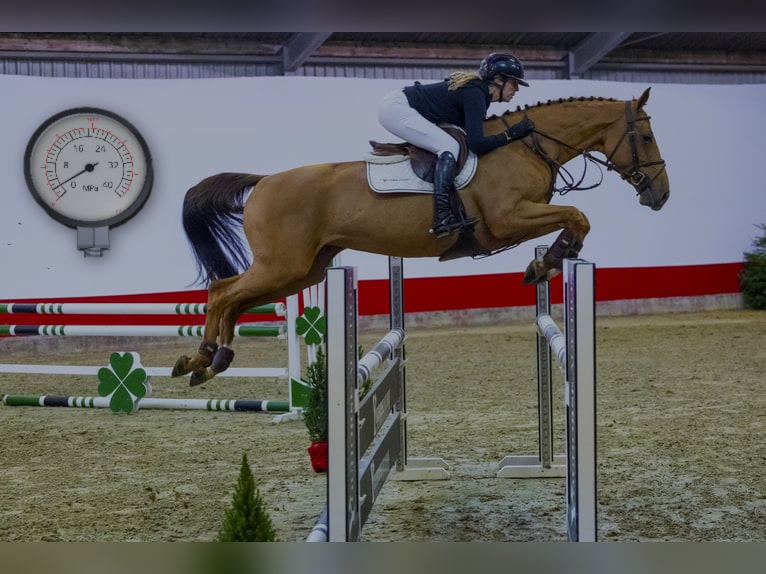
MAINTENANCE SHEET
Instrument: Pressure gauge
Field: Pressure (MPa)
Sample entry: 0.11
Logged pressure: 2
